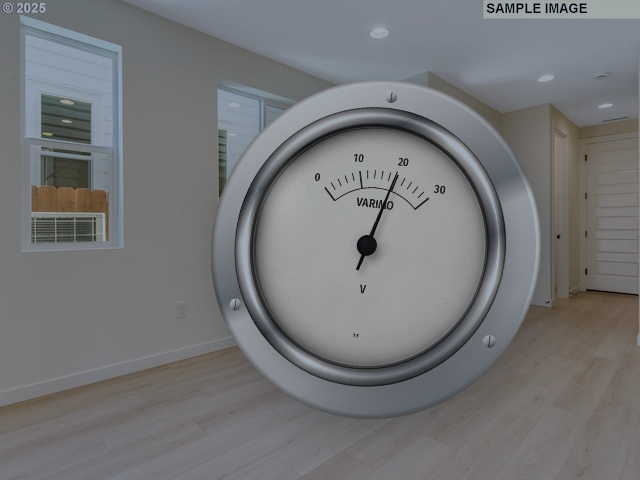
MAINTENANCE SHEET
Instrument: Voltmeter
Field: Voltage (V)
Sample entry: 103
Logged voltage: 20
